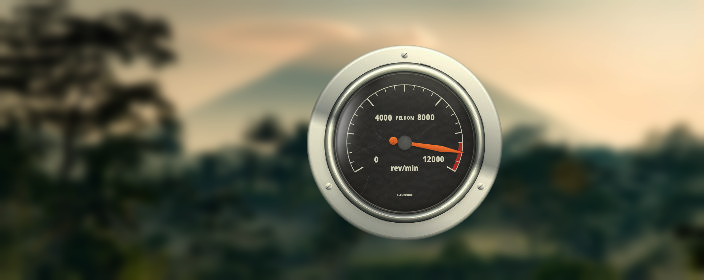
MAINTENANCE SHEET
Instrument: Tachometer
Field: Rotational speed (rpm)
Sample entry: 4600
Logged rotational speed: 11000
